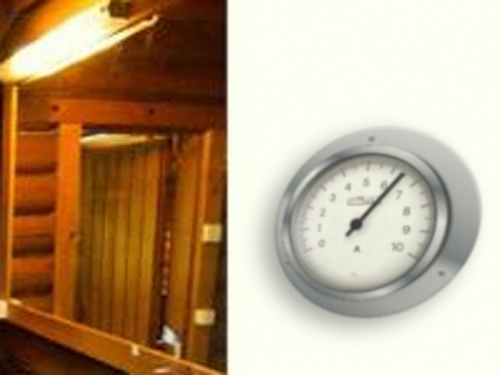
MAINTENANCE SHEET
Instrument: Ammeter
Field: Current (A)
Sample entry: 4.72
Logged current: 6.5
